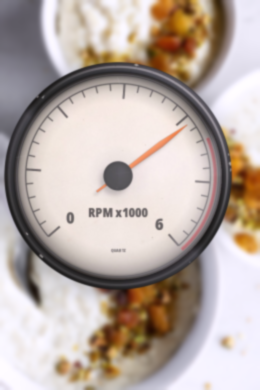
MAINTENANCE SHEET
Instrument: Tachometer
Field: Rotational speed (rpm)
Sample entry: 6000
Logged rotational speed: 4100
